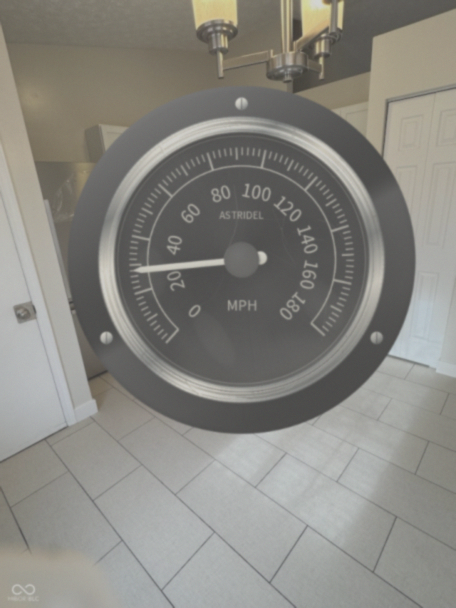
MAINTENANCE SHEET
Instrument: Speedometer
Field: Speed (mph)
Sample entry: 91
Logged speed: 28
